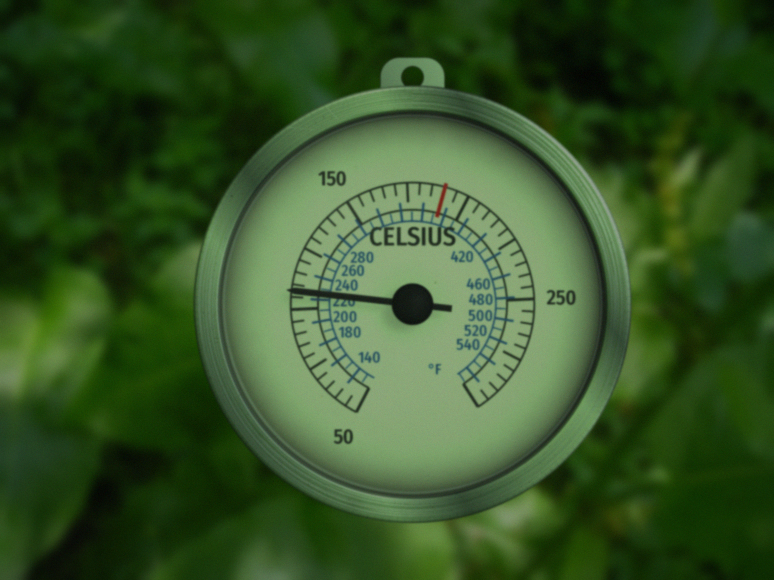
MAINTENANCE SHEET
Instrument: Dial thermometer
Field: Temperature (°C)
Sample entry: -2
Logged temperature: 107.5
